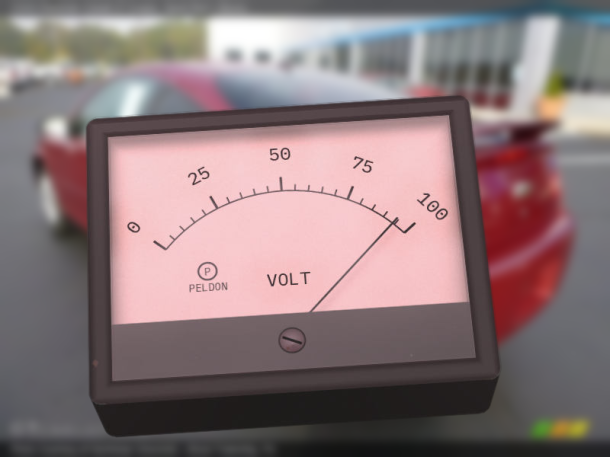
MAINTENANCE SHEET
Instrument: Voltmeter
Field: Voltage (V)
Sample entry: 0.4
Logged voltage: 95
